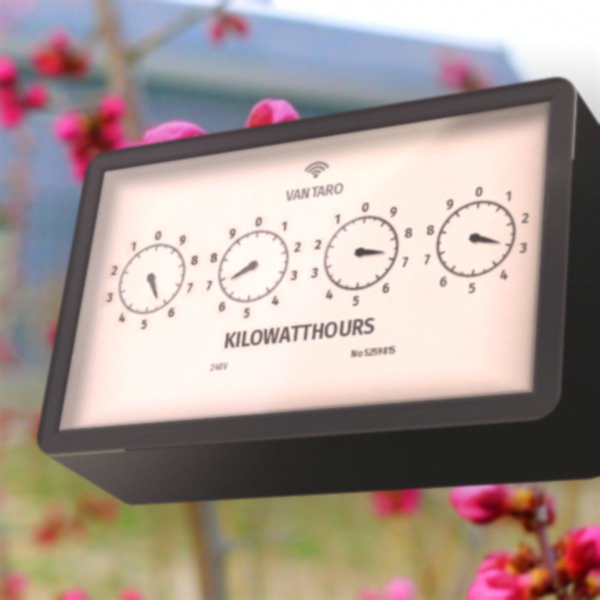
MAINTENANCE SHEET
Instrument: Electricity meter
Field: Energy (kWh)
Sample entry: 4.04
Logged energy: 5673
